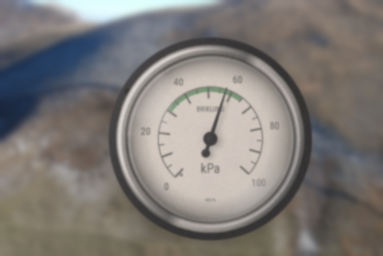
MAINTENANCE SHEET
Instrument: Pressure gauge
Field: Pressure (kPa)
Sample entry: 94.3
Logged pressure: 57.5
